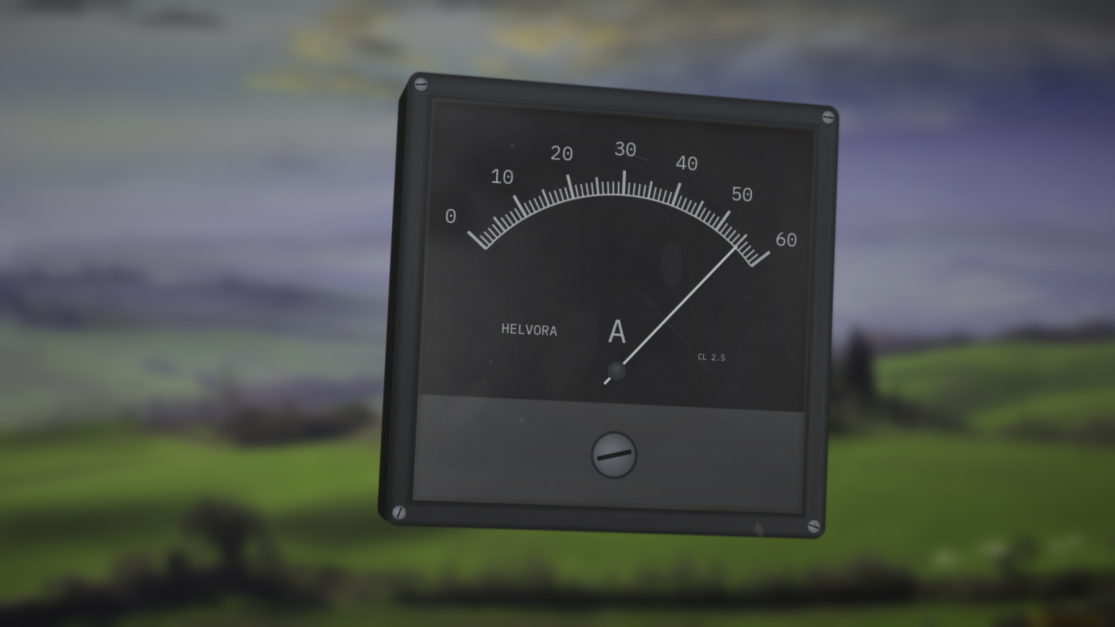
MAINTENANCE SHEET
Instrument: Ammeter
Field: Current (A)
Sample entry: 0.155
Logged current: 55
